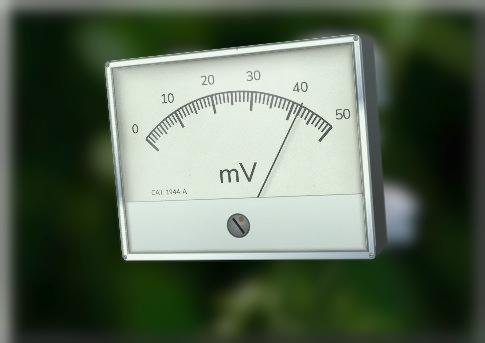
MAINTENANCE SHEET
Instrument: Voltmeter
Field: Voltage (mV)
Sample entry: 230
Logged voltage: 42
